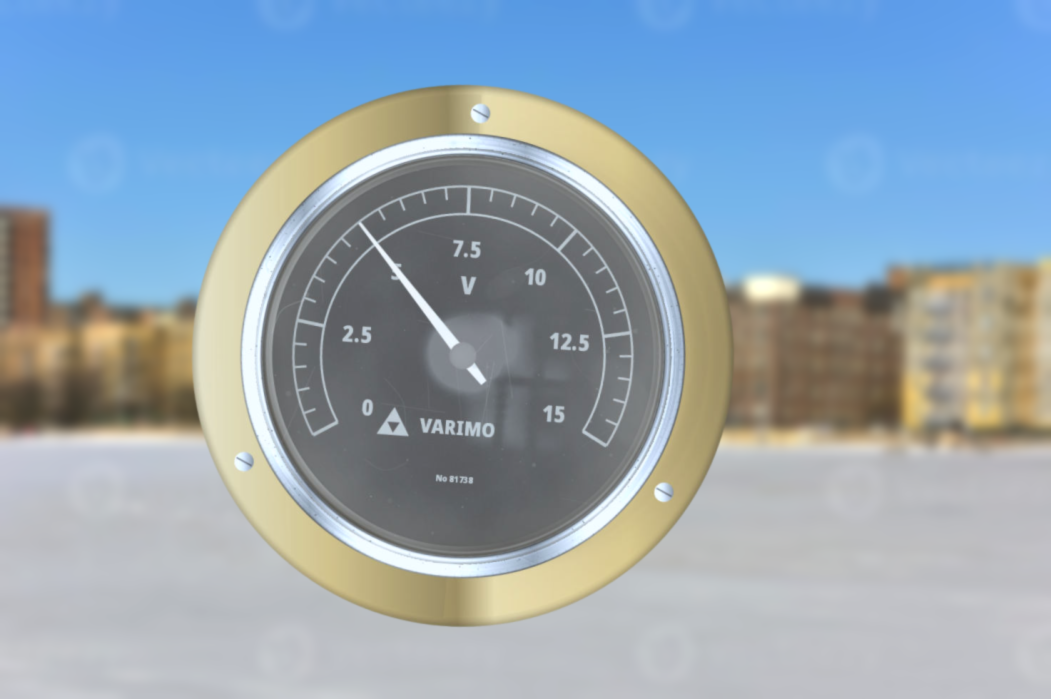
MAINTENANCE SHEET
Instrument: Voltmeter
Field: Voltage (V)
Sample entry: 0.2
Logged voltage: 5
